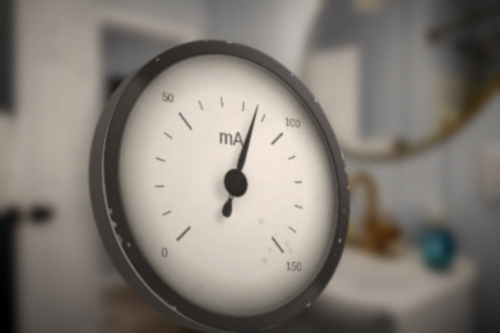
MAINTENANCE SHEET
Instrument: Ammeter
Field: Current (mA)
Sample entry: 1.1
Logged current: 85
